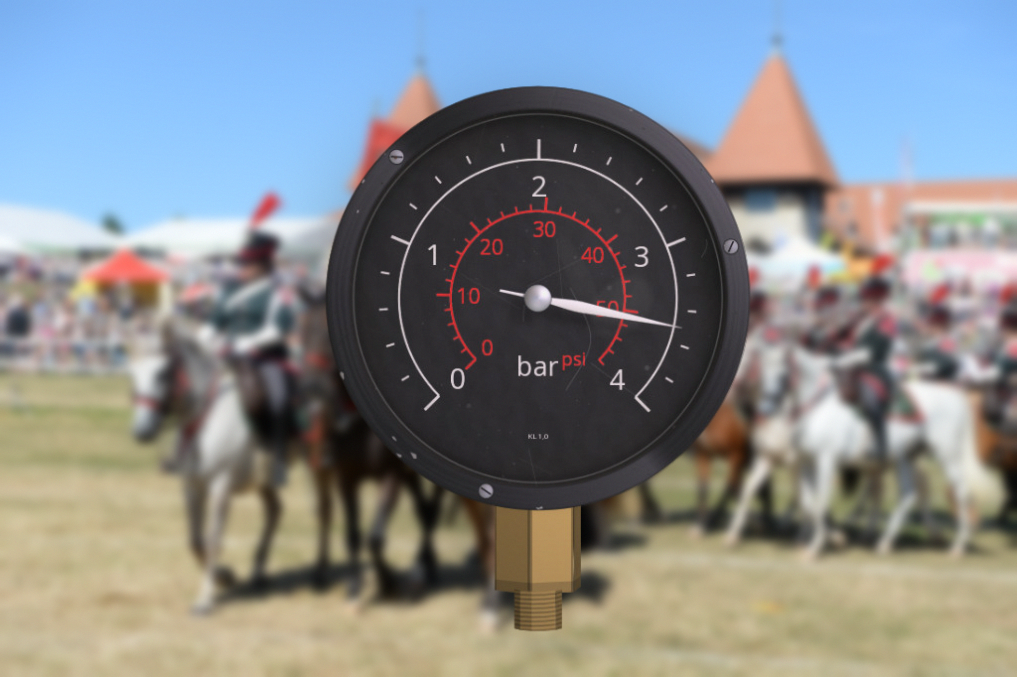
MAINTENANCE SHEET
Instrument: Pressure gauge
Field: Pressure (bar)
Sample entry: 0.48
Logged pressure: 3.5
